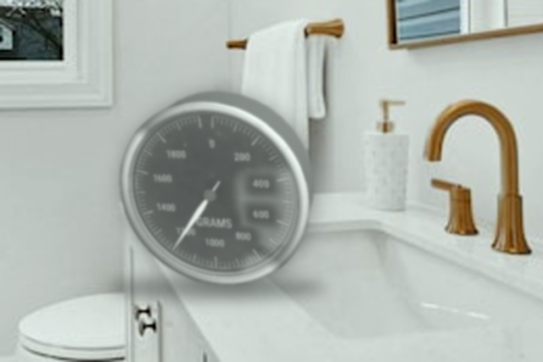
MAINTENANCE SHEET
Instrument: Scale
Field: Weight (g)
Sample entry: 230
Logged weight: 1200
